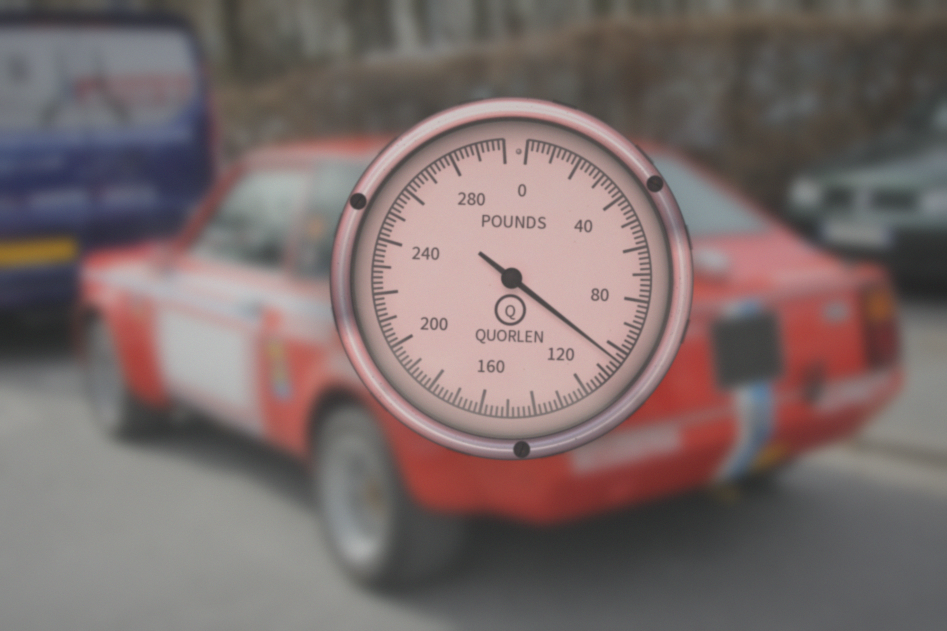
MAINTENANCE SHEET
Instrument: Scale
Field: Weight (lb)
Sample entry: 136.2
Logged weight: 104
